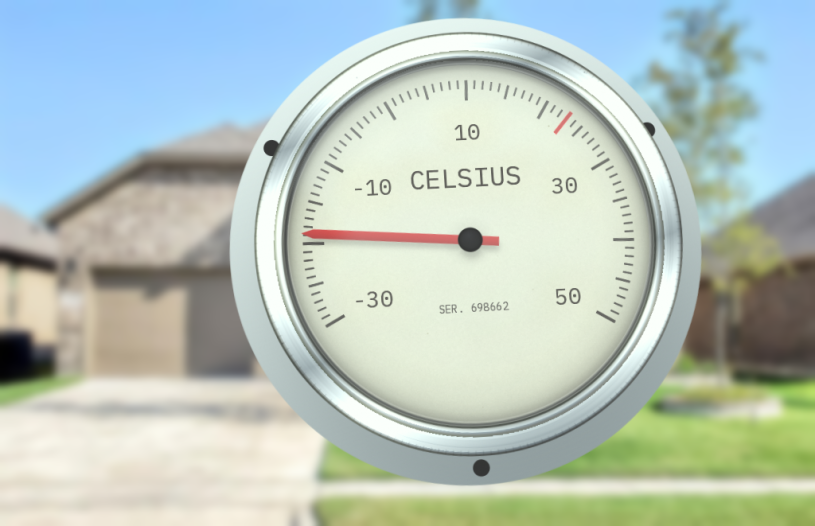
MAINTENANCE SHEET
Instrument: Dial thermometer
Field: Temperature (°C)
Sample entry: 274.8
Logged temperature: -19
